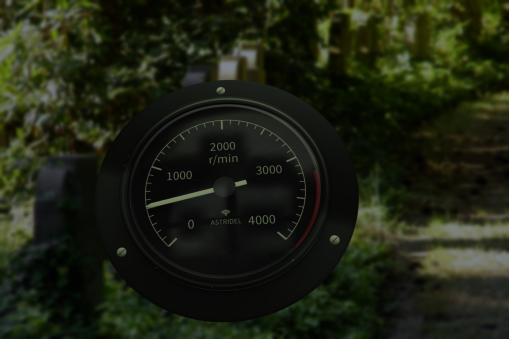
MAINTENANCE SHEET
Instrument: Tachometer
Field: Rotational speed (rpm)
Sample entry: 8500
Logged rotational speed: 500
